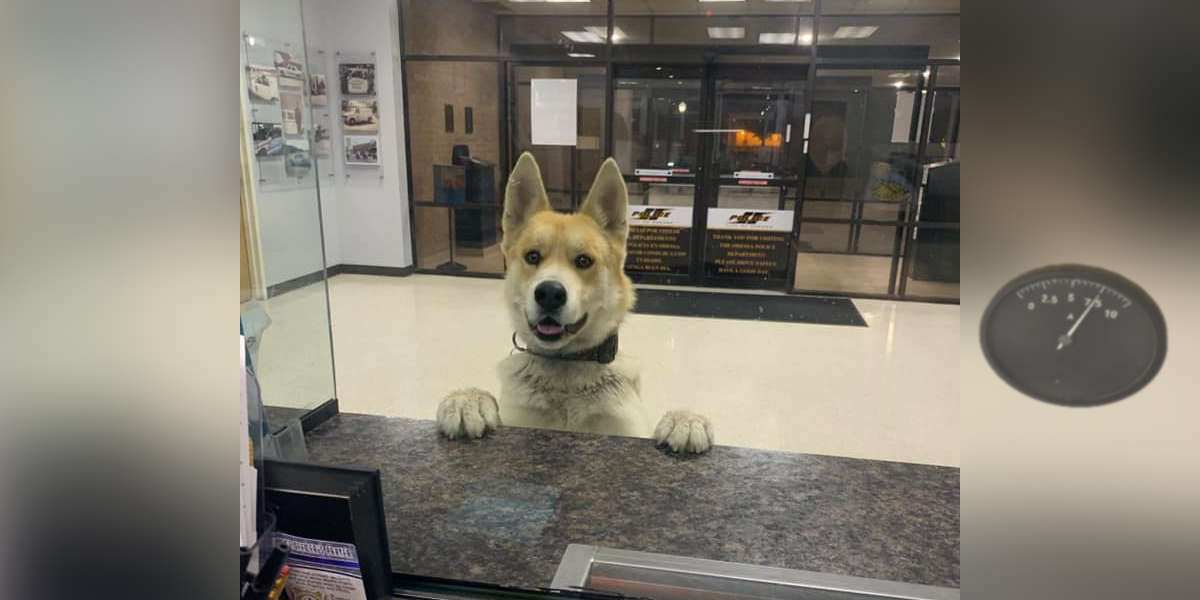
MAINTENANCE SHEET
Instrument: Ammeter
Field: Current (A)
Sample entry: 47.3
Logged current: 7.5
